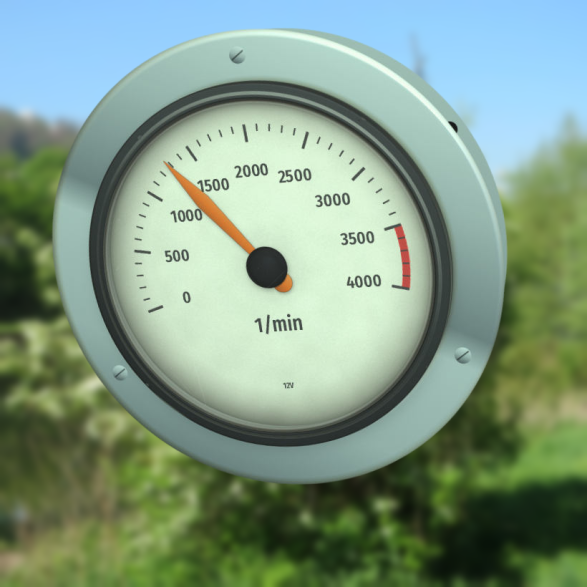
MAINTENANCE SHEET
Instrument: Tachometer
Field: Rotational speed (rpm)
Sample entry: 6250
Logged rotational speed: 1300
